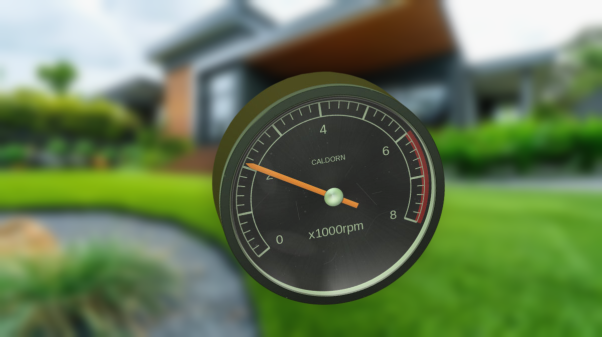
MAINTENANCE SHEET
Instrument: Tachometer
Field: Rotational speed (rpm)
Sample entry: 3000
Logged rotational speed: 2100
